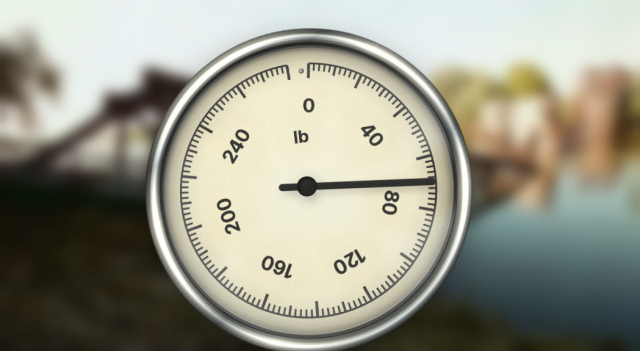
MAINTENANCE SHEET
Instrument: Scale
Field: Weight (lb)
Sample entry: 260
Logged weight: 70
